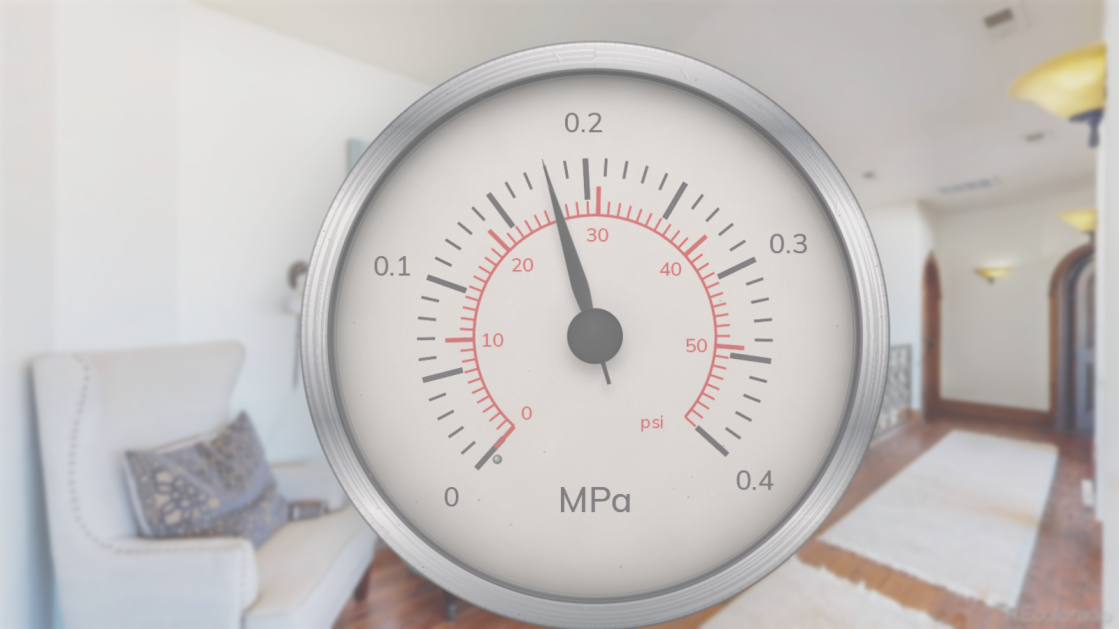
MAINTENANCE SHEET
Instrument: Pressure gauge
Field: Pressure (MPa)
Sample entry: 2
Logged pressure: 0.18
